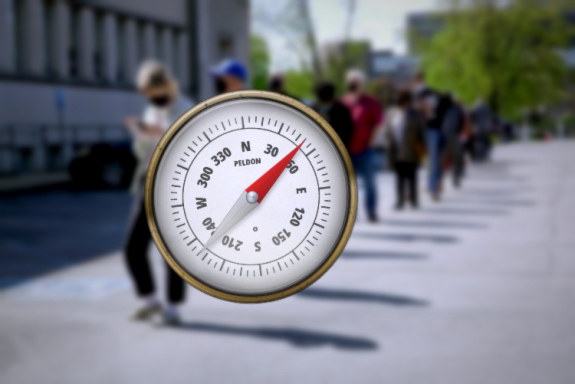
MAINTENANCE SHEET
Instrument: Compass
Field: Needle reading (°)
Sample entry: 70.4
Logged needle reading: 50
